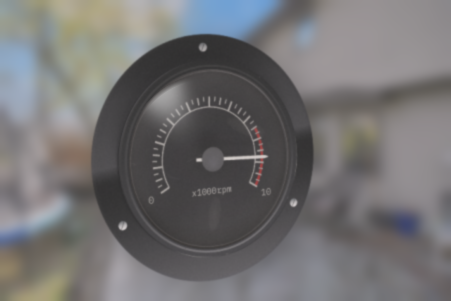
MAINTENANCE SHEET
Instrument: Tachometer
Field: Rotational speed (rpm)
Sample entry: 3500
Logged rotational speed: 8750
